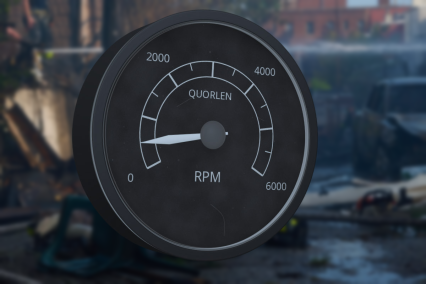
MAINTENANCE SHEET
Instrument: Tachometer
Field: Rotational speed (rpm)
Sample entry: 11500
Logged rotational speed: 500
